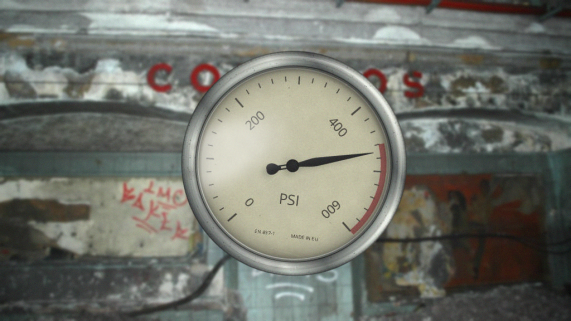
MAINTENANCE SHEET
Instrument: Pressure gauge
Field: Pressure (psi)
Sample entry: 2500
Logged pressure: 470
